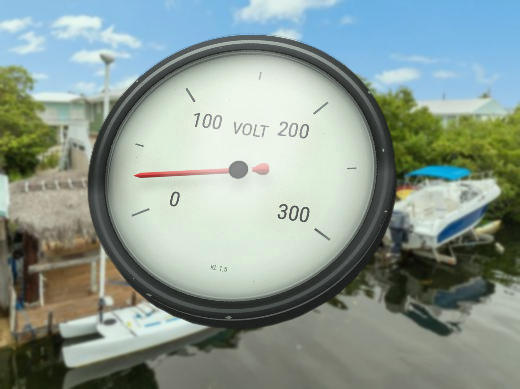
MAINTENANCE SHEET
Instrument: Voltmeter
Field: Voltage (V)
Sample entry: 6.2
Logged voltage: 25
